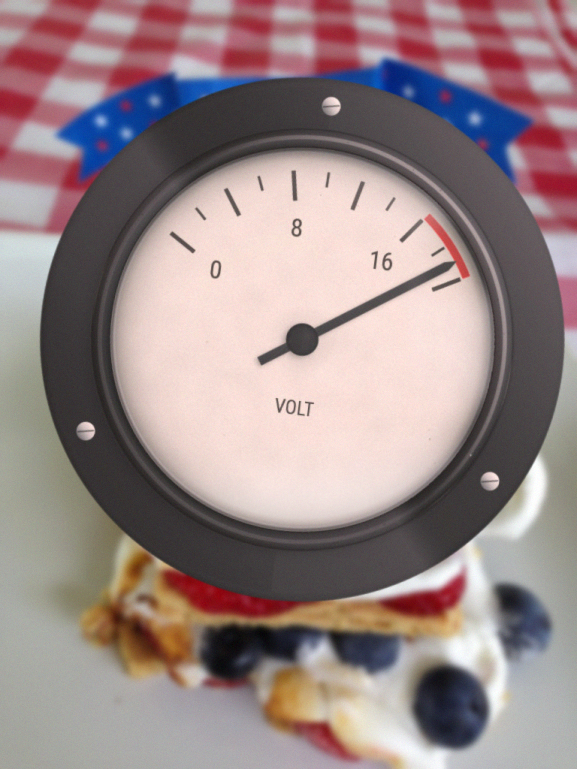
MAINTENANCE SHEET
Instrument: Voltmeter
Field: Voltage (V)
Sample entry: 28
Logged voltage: 19
